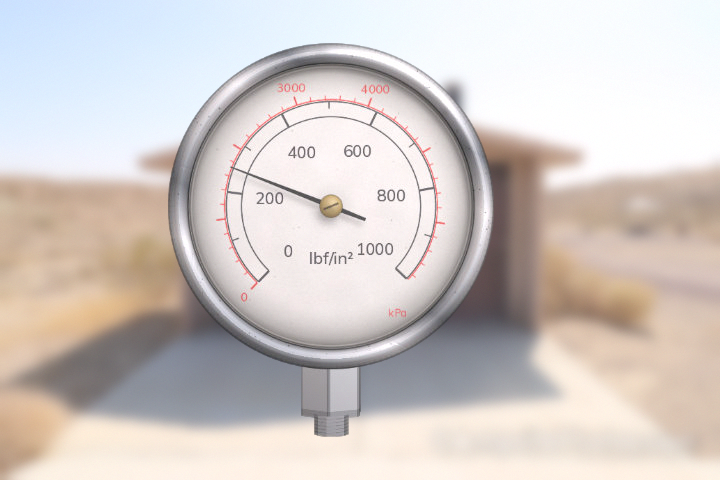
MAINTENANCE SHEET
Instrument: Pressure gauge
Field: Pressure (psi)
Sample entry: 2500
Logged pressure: 250
